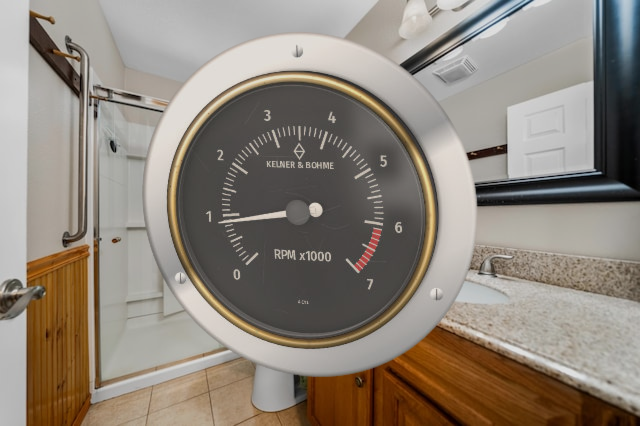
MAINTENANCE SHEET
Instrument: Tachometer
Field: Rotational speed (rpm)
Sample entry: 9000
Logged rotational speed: 900
